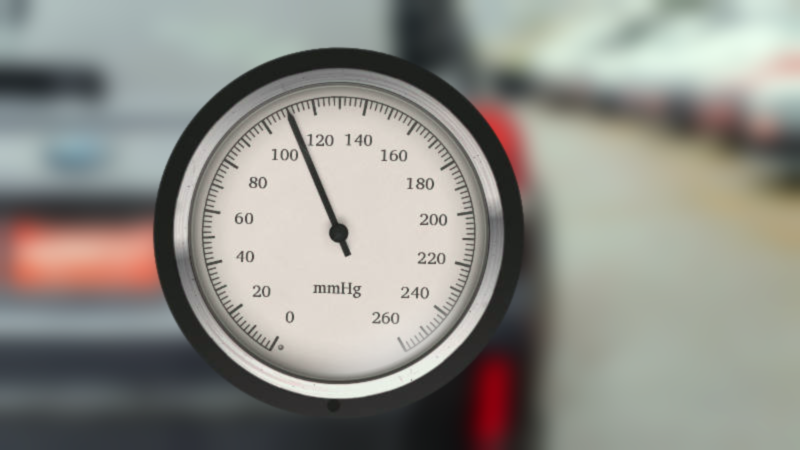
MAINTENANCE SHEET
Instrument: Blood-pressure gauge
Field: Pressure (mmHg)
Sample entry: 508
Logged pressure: 110
